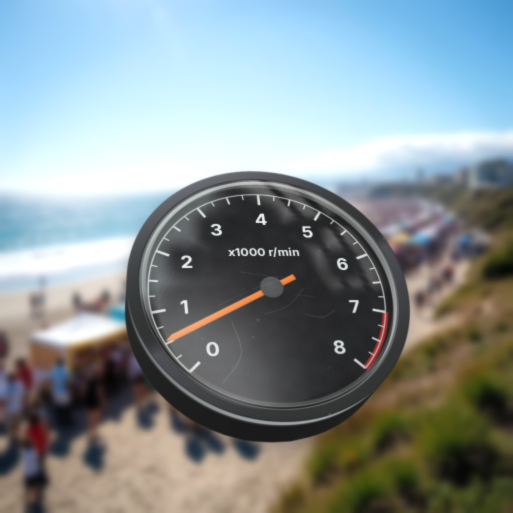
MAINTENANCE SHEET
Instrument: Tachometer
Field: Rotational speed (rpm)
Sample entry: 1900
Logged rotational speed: 500
